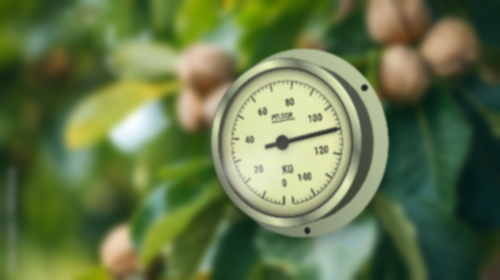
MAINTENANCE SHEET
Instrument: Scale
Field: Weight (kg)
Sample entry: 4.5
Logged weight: 110
